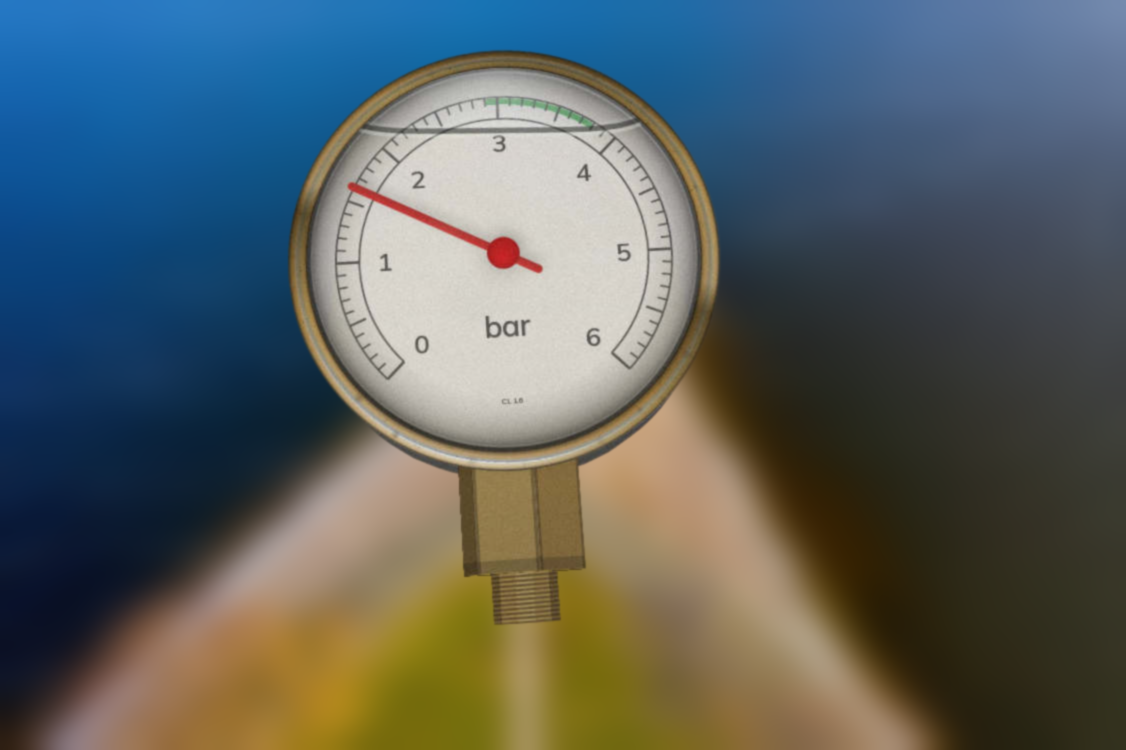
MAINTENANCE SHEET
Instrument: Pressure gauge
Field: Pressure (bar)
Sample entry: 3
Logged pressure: 1.6
